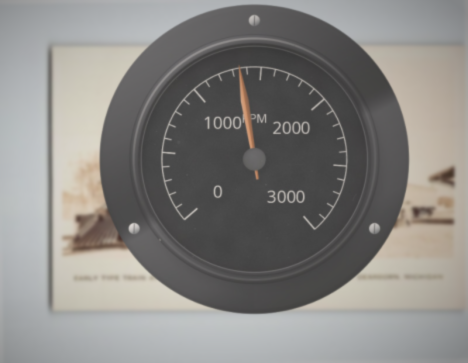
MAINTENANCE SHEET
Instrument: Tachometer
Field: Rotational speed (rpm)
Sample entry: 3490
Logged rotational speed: 1350
